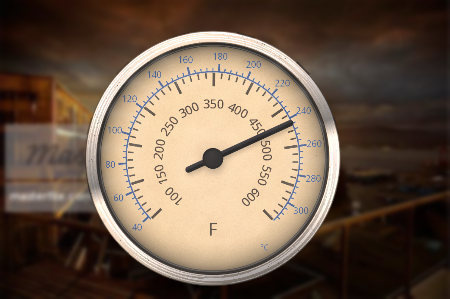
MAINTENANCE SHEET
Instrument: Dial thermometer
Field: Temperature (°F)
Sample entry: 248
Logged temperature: 470
